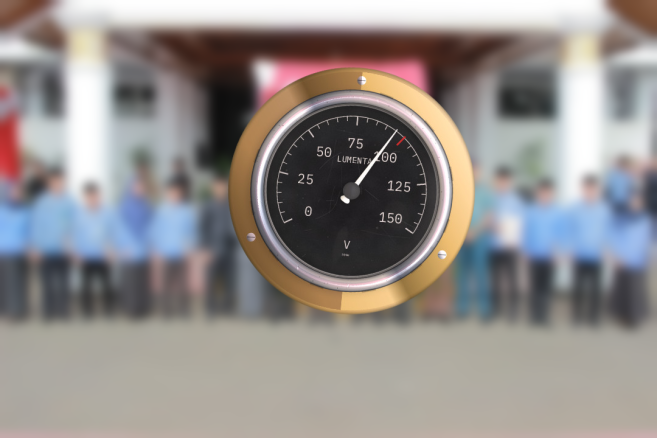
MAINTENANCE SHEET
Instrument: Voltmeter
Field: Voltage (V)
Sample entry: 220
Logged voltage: 95
